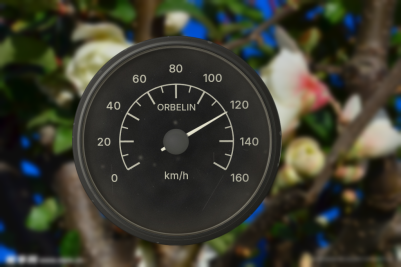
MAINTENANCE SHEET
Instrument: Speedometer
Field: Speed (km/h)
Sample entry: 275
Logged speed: 120
